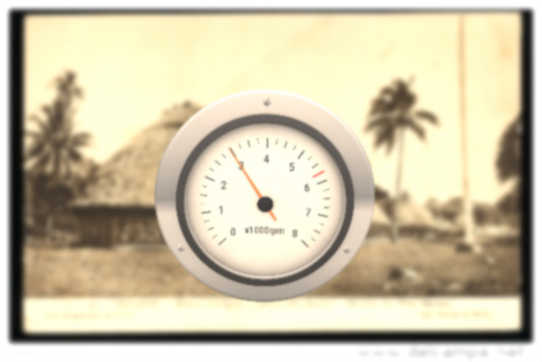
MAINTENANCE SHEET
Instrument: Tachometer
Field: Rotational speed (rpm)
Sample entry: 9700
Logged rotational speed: 3000
